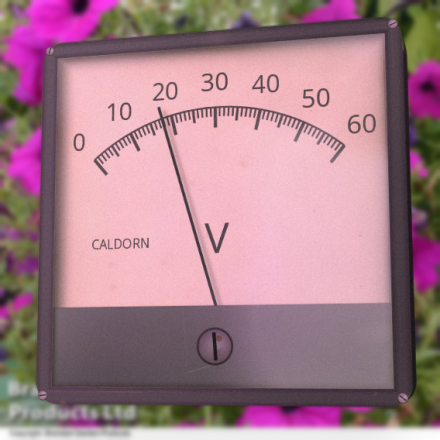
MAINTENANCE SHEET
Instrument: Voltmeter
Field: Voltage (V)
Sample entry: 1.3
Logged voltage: 18
